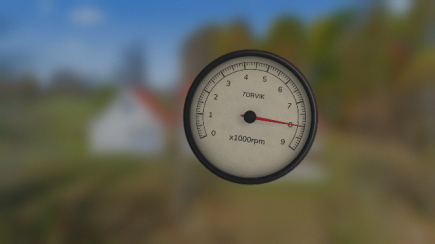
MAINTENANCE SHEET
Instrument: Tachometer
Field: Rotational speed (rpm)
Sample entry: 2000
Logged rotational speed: 8000
